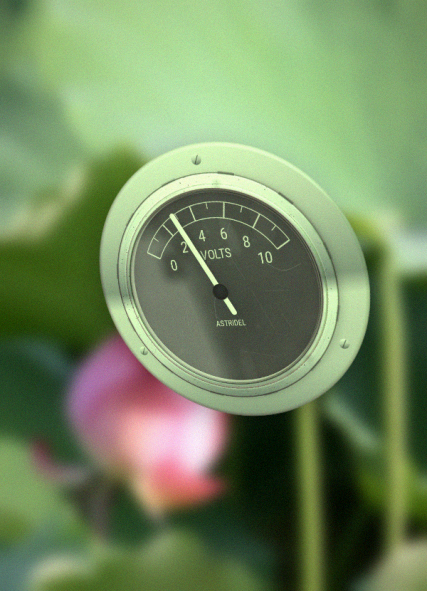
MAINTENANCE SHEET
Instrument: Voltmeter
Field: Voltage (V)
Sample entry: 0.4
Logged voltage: 3
